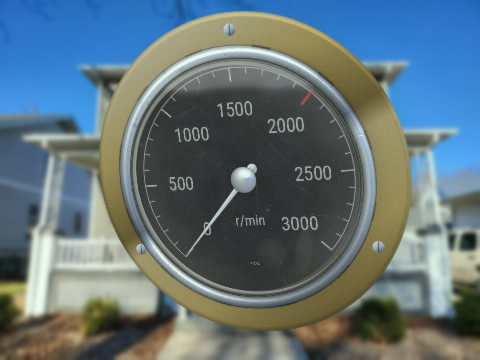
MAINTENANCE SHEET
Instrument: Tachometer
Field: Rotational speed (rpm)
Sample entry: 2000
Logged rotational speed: 0
